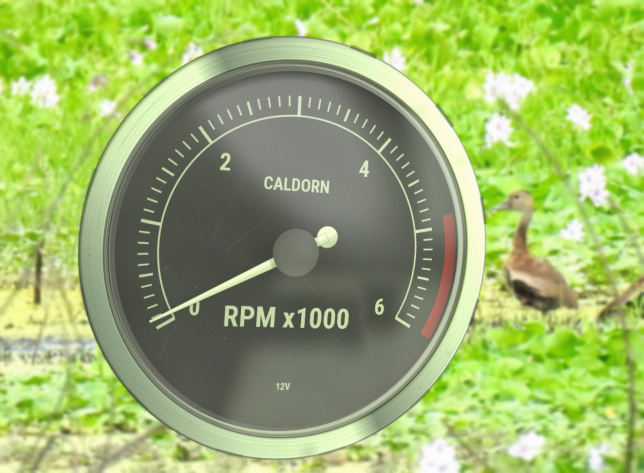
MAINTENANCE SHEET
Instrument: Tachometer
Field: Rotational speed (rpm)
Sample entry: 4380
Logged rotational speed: 100
